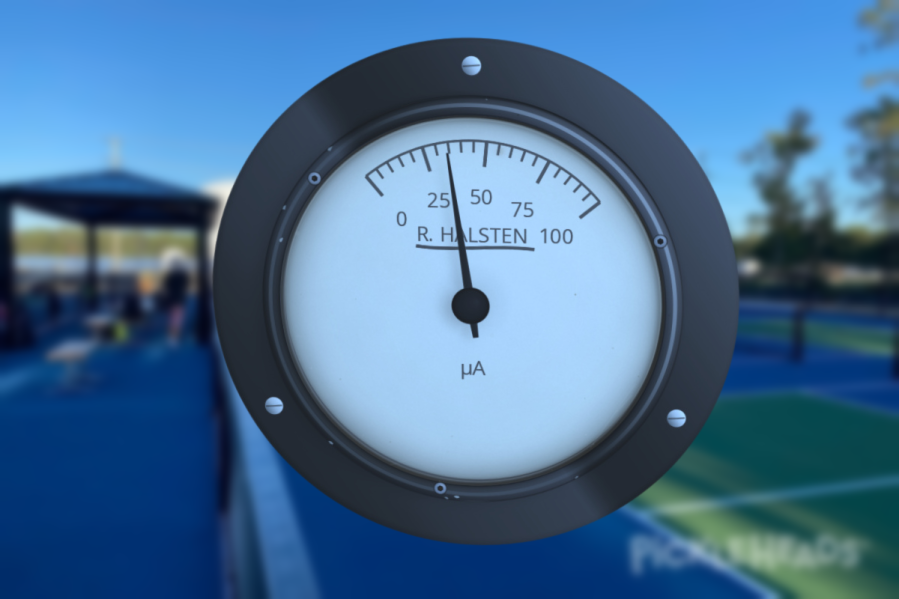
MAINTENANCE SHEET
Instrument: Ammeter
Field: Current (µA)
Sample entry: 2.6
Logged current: 35
